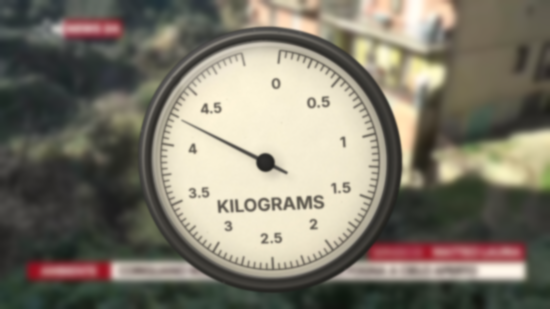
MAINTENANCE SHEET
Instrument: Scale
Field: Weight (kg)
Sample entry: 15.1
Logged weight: 4.25
